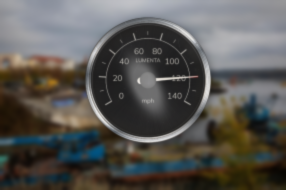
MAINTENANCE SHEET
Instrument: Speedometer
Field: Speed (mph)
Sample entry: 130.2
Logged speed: 120
